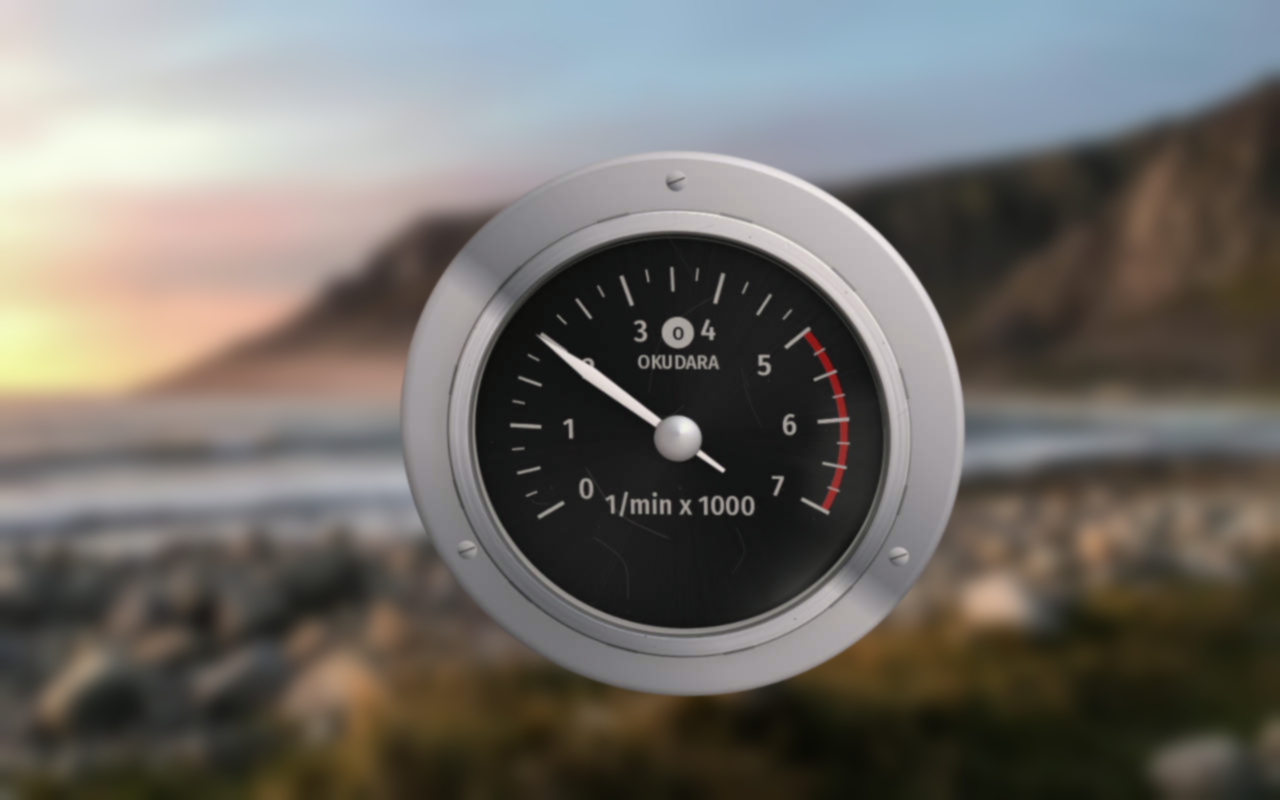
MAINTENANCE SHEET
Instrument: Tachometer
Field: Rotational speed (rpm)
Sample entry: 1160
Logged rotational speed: 2000
